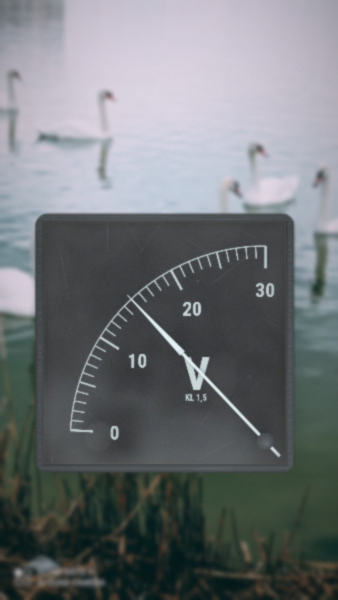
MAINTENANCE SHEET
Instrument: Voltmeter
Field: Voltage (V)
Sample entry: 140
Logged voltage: 15
